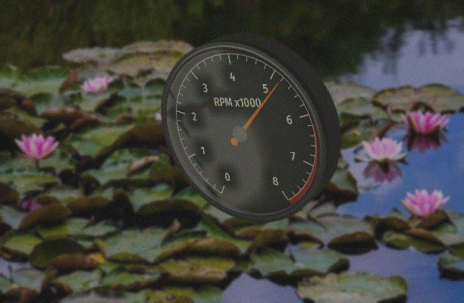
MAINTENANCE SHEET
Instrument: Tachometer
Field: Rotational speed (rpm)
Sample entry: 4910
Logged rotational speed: 5200
